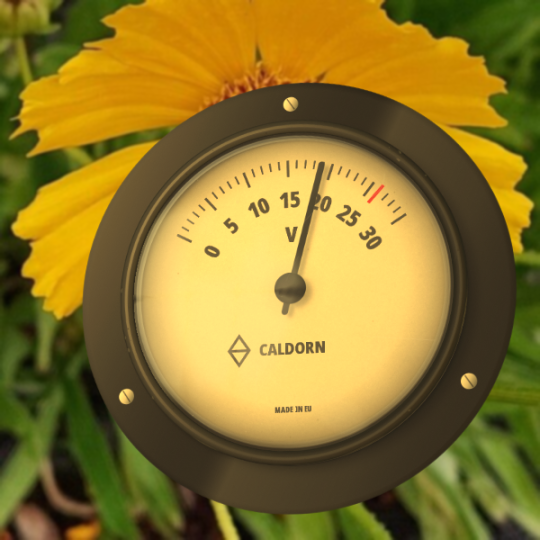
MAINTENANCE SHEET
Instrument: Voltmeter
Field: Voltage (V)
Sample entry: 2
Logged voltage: 19
